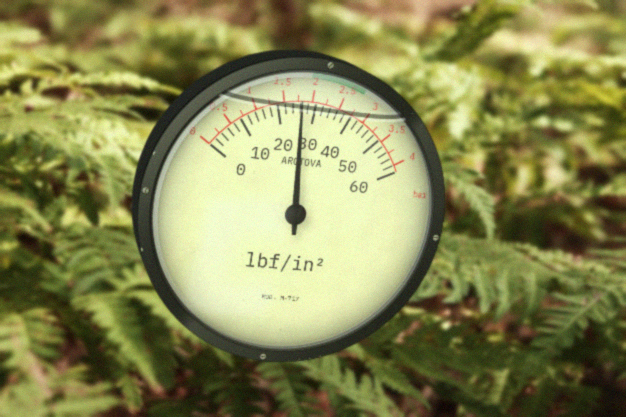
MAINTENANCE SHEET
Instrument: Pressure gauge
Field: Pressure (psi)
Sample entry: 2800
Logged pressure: 26
